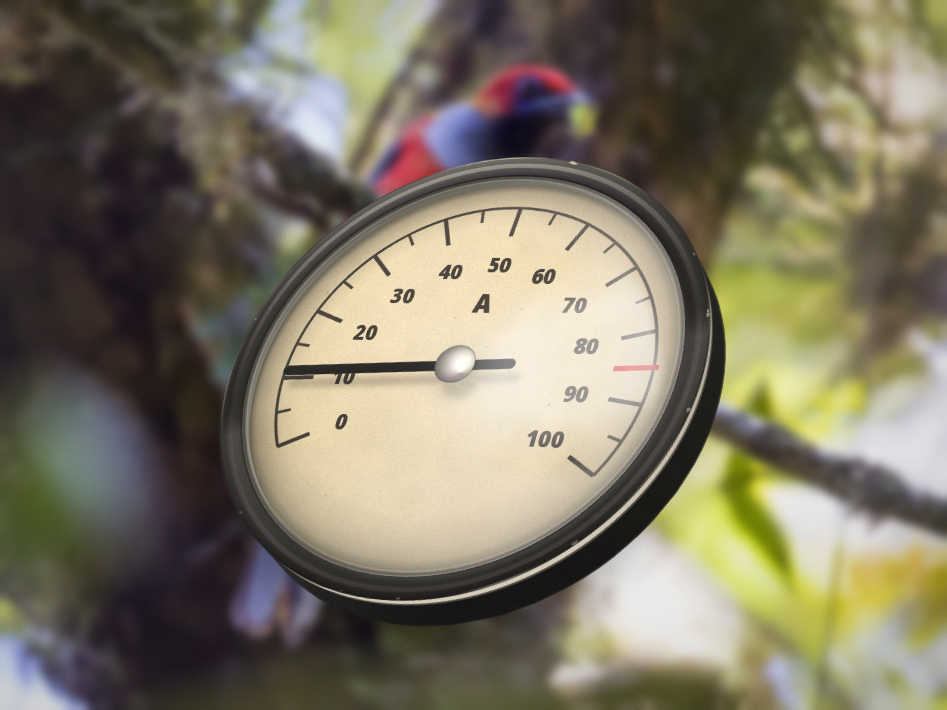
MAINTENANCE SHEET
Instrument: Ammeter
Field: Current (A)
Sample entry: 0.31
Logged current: 10
